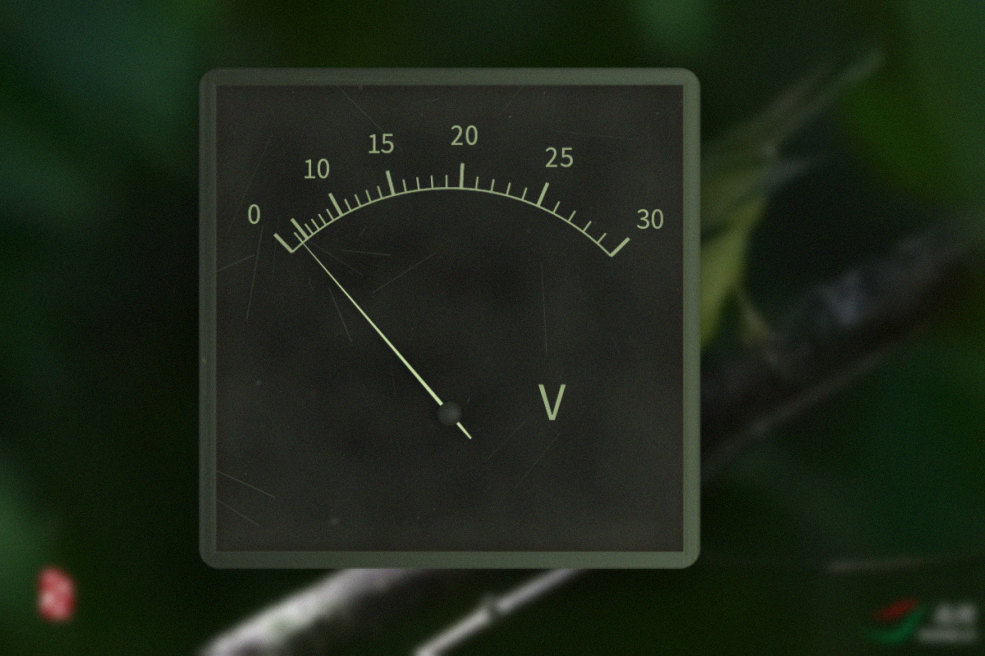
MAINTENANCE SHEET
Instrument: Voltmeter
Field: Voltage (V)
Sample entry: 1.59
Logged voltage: 4
